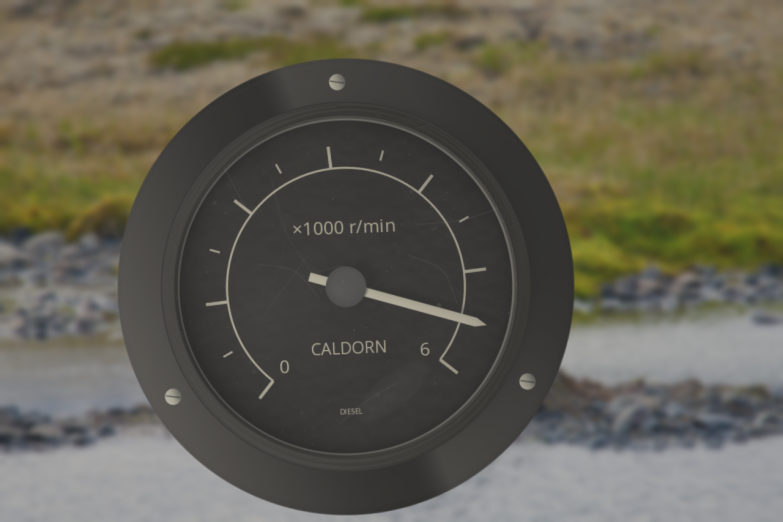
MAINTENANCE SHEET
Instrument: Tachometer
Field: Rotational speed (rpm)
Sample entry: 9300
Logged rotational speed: 5500
